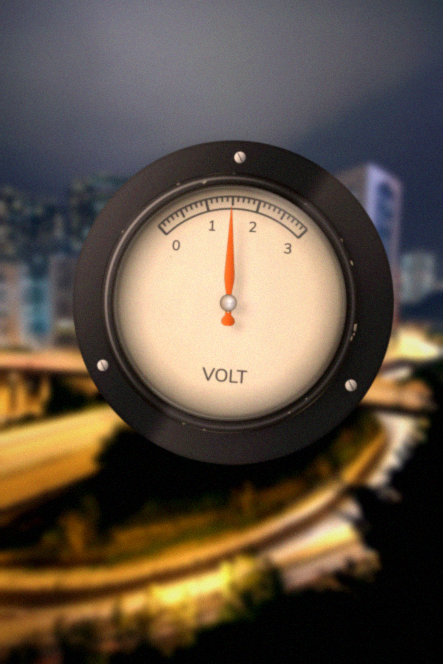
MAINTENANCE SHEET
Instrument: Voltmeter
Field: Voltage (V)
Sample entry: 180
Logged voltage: 1.5
